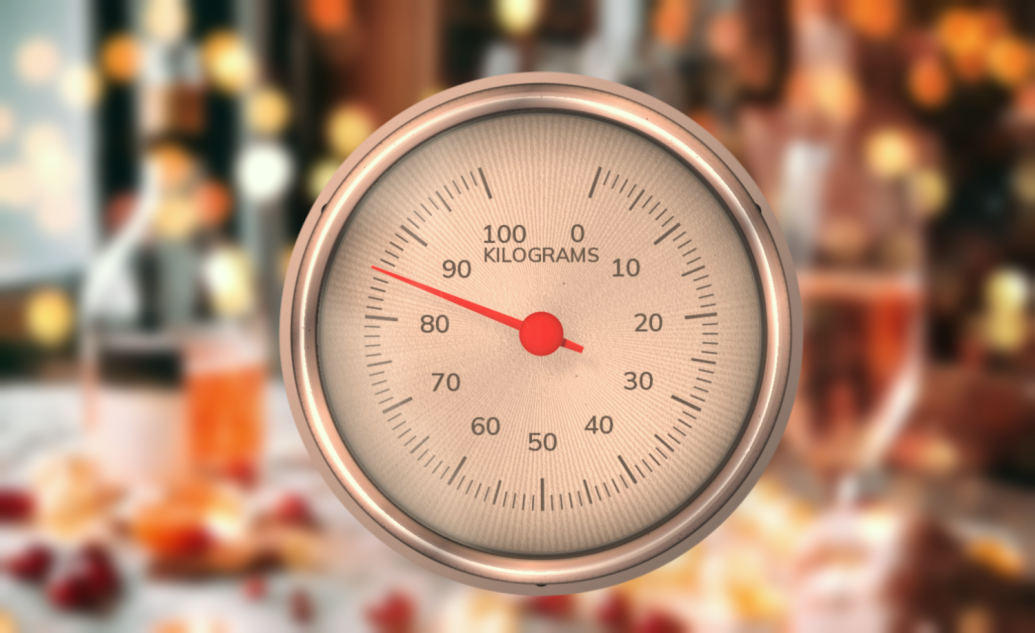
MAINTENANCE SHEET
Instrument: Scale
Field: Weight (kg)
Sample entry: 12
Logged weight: 85
